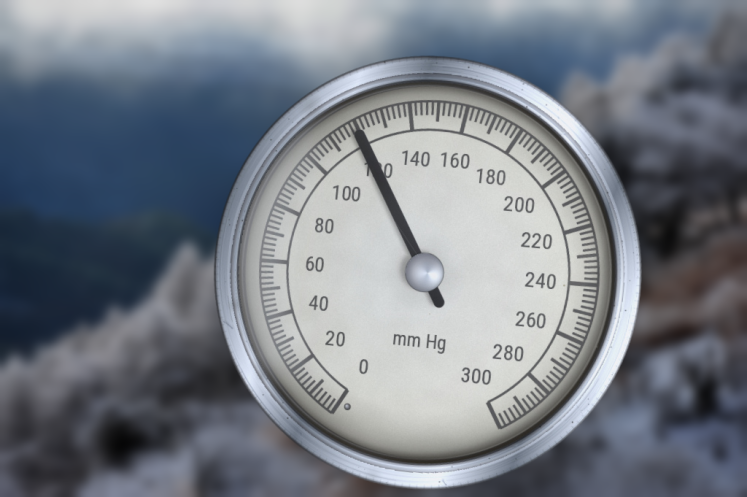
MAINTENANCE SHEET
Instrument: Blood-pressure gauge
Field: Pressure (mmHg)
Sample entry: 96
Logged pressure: 120
